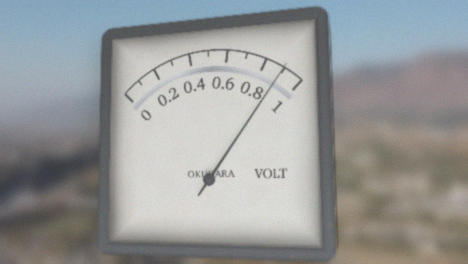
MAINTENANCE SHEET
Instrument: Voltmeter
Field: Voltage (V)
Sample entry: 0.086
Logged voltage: 0.9
